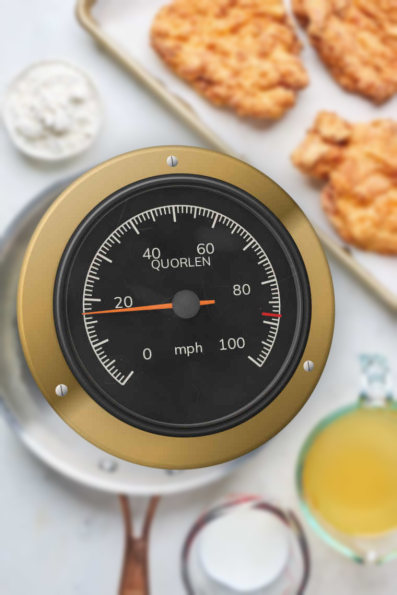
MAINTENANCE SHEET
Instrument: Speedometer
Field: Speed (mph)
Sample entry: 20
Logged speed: 17
